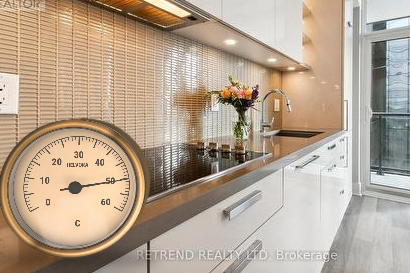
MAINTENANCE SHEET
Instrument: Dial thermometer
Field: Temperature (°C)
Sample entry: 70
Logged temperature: 50
